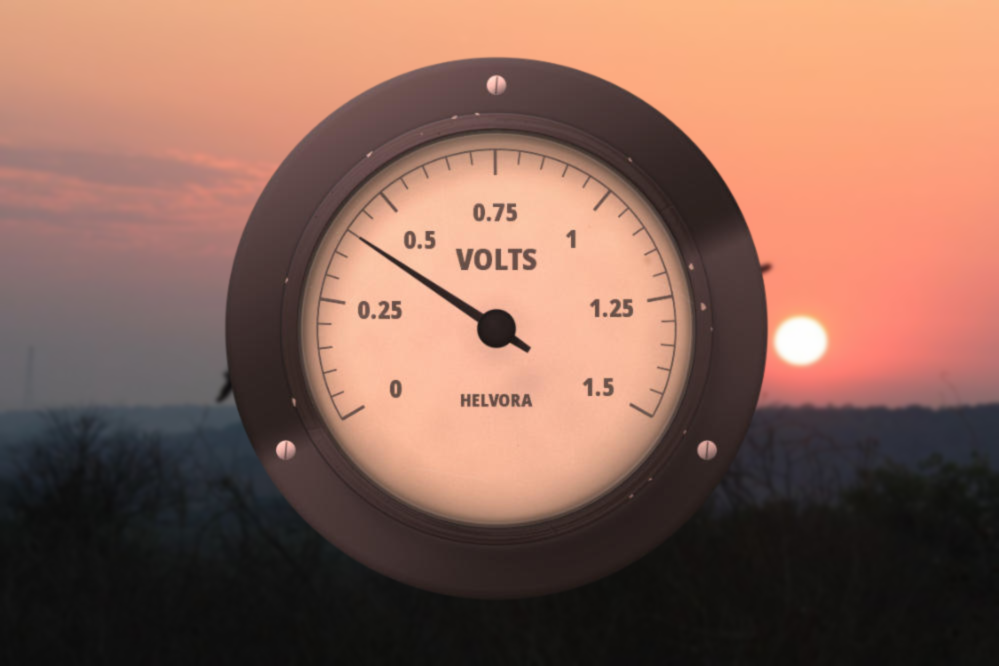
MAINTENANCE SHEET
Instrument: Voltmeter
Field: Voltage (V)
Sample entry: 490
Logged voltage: 0.4
